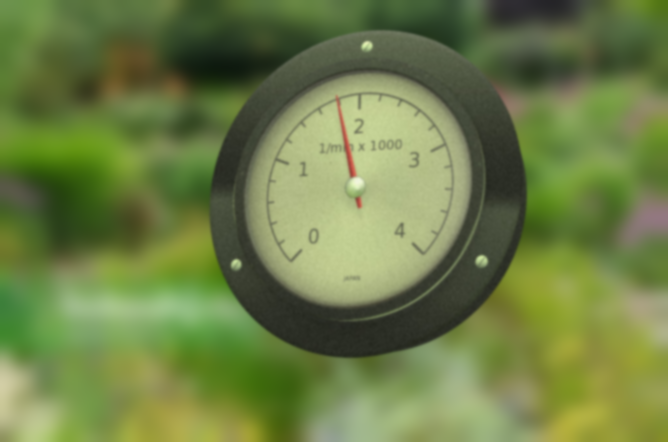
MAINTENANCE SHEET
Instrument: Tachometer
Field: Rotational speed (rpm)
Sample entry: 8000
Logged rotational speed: 1800
